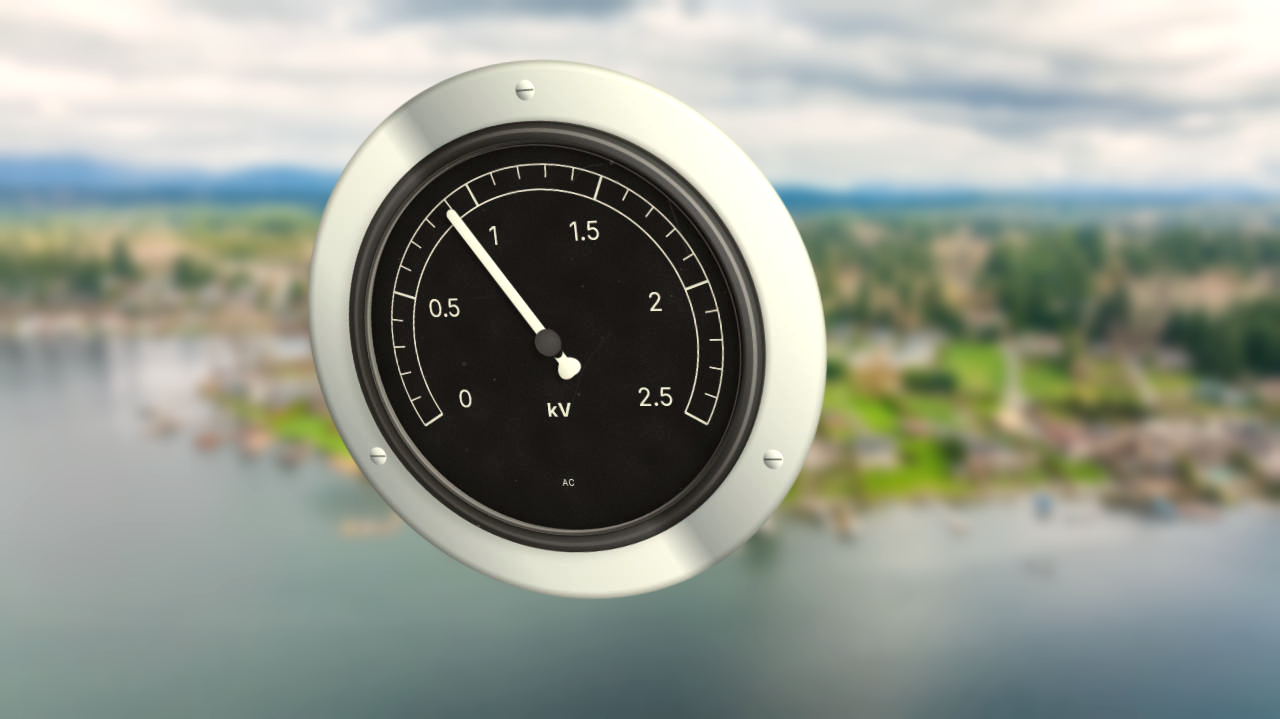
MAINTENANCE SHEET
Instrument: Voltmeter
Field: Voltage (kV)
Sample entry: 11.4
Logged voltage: 0.9
